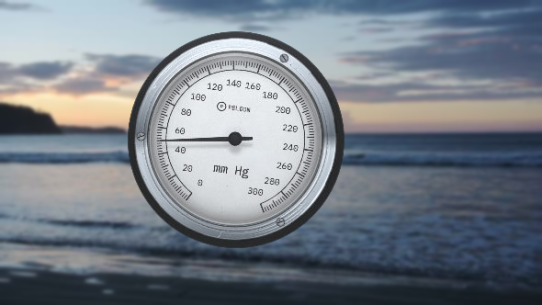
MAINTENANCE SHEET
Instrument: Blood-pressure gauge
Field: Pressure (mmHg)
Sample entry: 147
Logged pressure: 50
